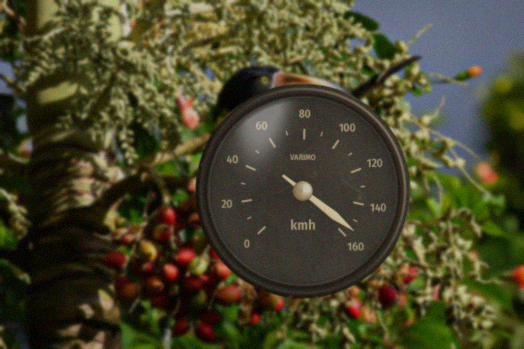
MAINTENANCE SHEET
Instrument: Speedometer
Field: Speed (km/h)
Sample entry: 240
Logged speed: 155
